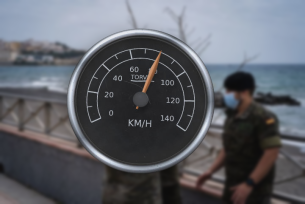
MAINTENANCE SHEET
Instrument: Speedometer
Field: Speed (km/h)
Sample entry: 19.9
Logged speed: 80
